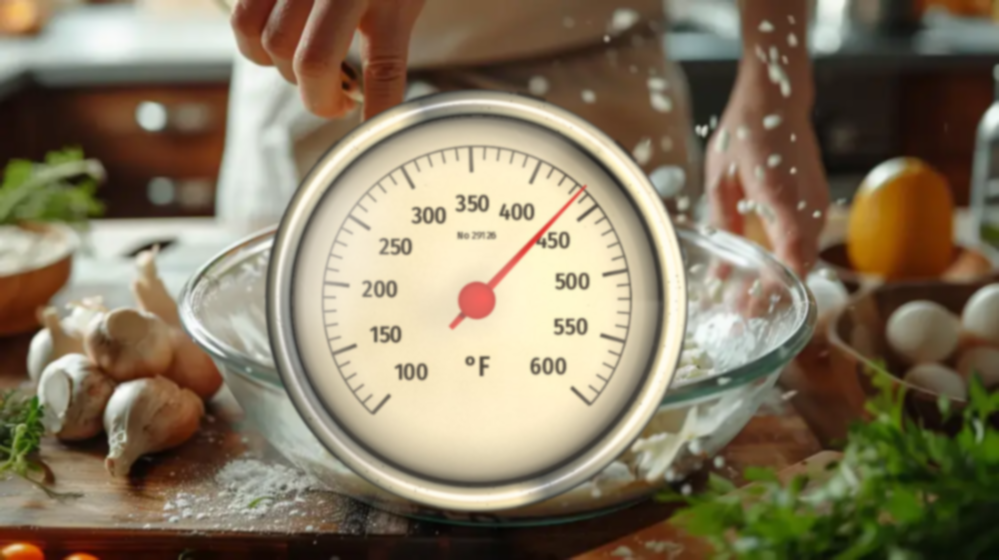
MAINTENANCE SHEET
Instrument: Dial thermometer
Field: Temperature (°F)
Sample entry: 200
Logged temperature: 435
